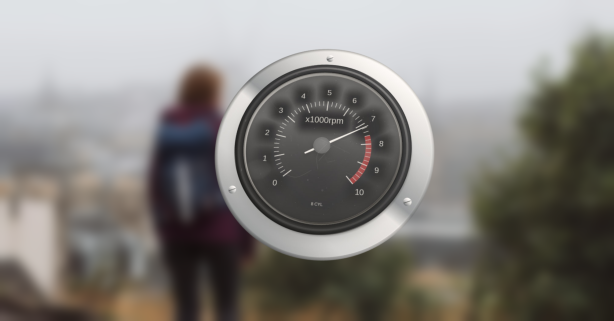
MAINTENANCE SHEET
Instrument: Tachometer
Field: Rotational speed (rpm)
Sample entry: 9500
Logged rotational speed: 7200
